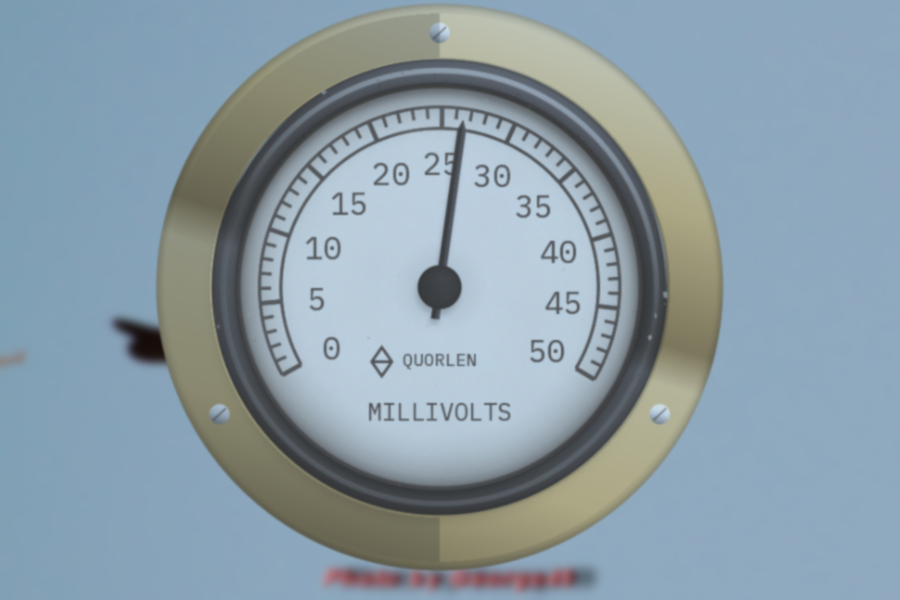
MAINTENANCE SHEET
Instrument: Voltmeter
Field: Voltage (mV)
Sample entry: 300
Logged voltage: 26.5
